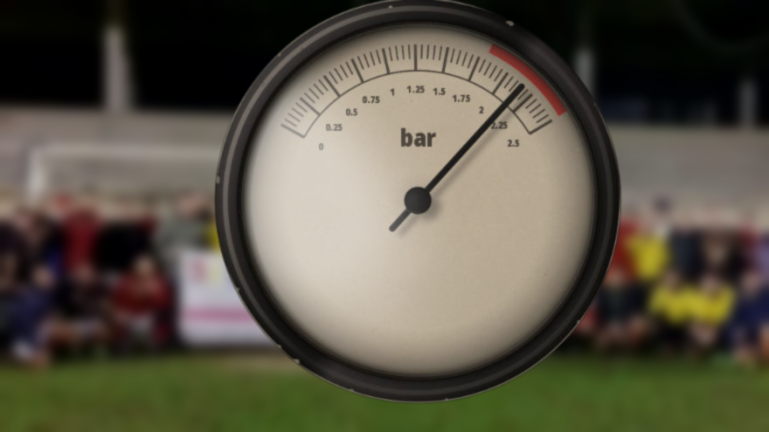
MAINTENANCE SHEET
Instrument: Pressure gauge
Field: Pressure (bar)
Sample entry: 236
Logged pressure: 2.15
